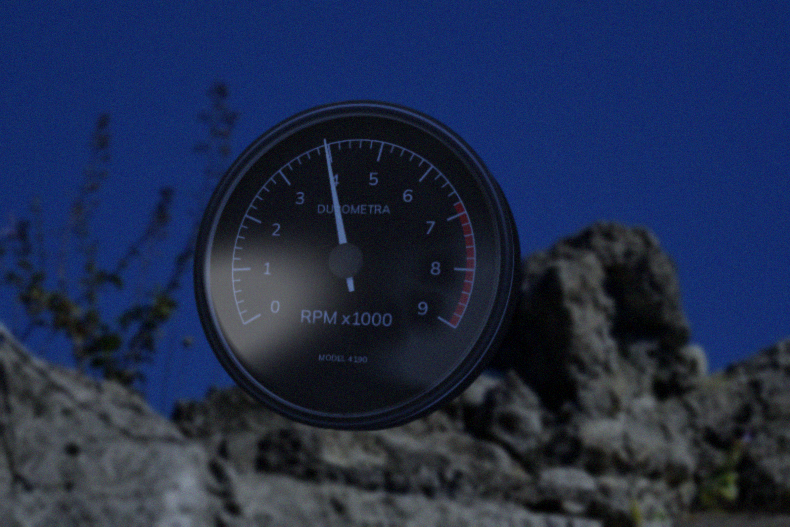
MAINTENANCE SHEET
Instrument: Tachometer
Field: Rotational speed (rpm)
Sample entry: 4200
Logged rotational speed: 4000
